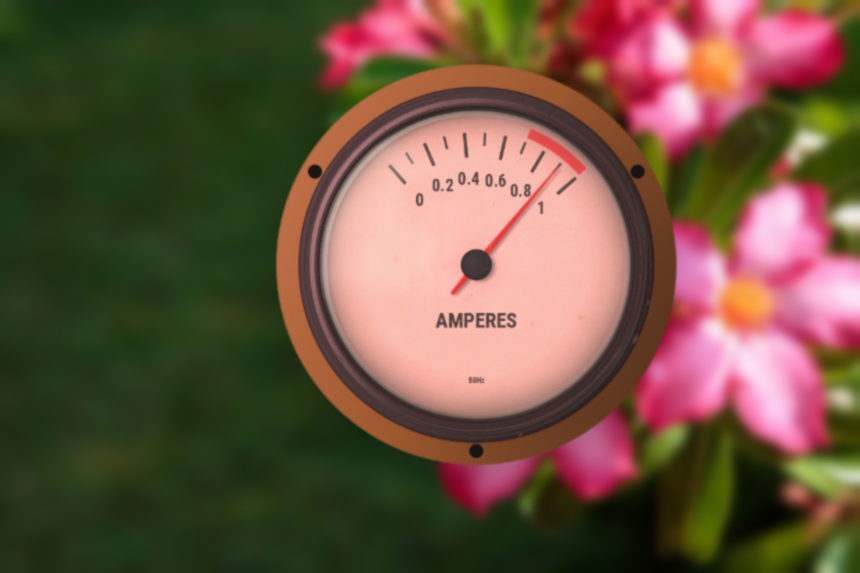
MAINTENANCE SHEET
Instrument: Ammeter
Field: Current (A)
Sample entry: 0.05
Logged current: 0.9
